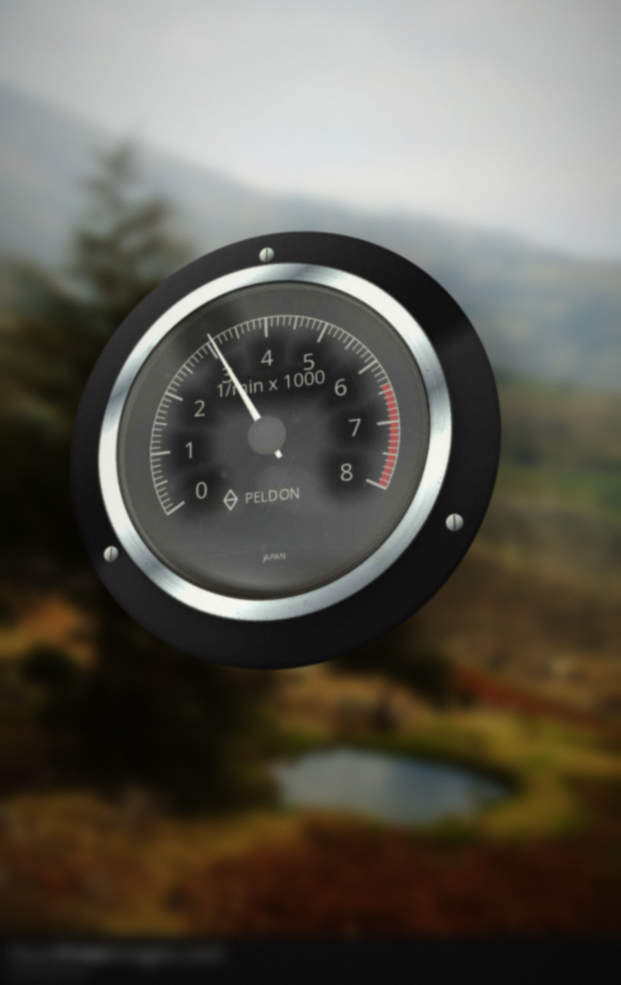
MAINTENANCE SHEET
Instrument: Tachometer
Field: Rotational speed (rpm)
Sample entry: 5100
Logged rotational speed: 3100
